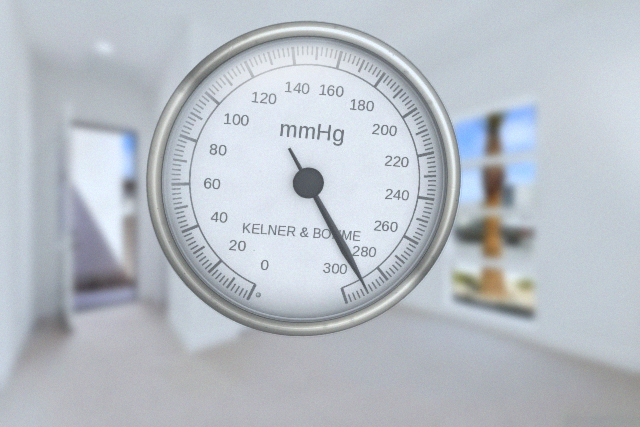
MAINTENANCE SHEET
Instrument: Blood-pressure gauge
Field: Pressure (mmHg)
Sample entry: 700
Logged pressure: 290
